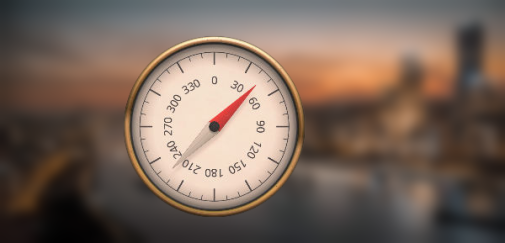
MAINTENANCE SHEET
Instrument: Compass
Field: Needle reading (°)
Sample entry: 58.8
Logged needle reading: 45
